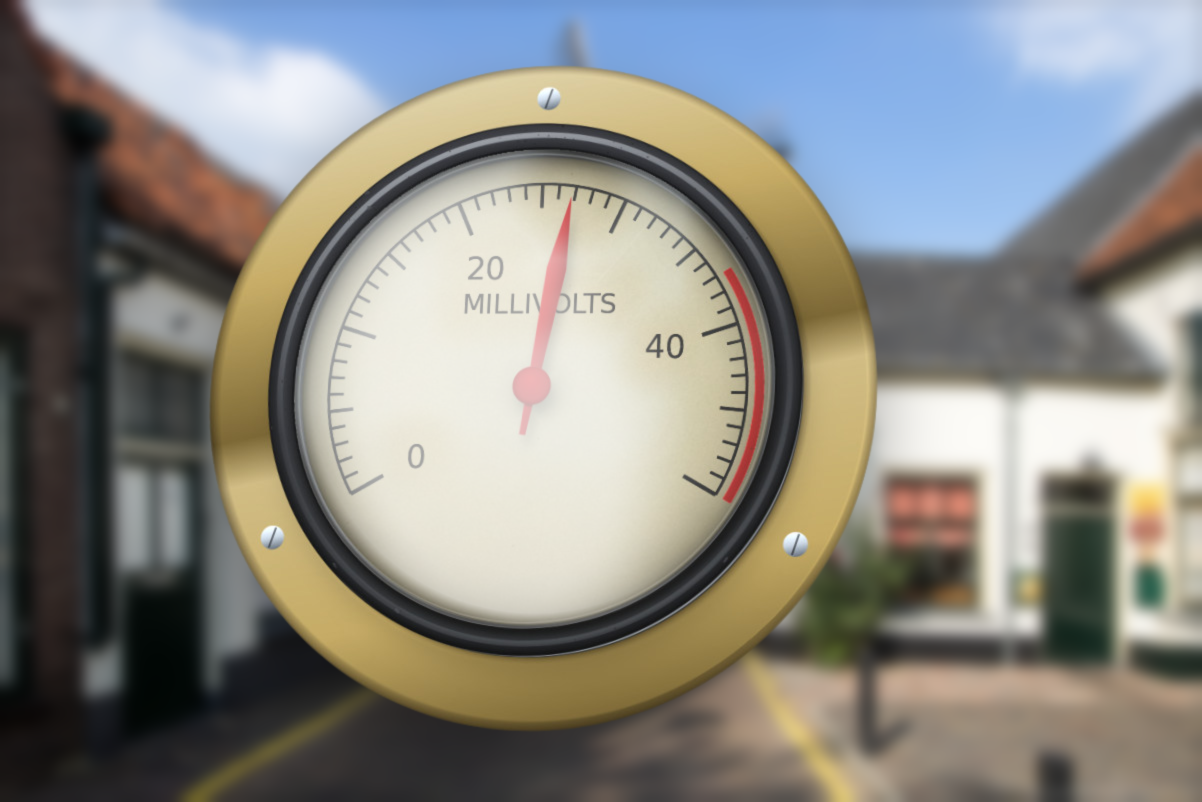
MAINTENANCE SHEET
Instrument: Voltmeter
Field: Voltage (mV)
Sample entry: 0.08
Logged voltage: 27
